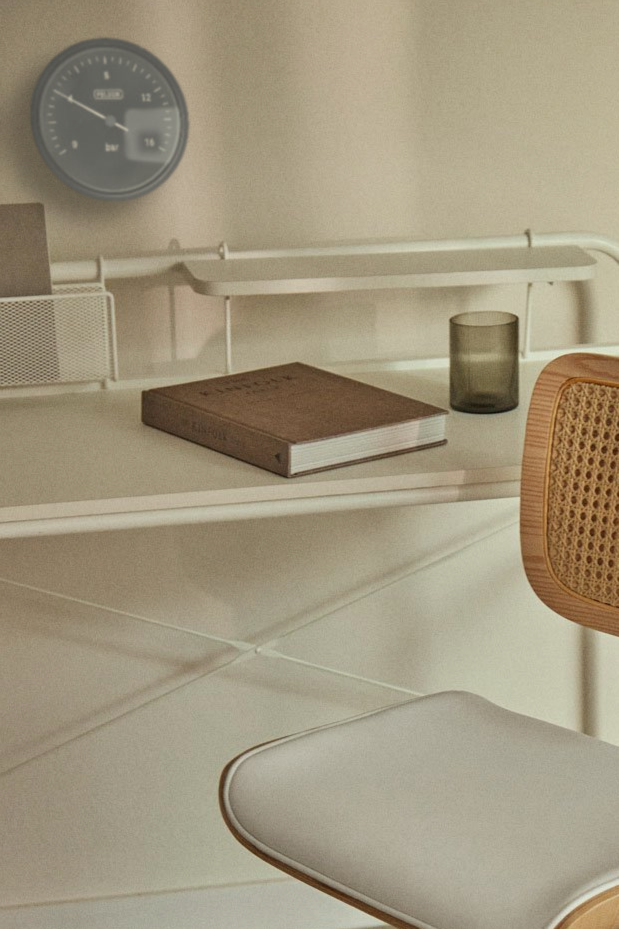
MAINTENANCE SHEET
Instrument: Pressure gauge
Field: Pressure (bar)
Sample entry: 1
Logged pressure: 4
